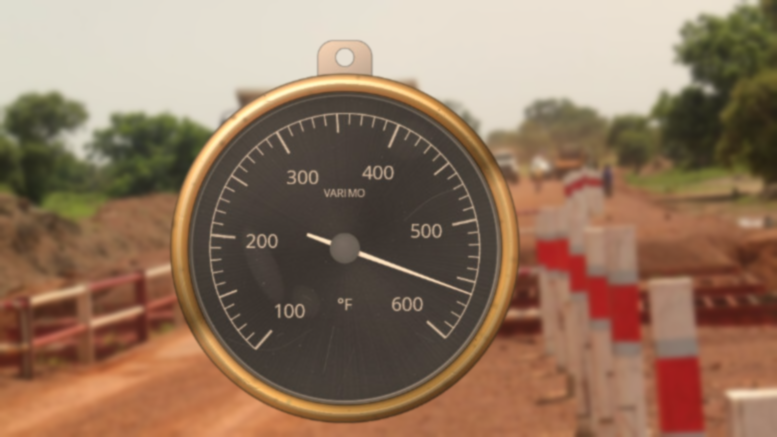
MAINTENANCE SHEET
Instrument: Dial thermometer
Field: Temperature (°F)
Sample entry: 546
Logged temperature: 560
